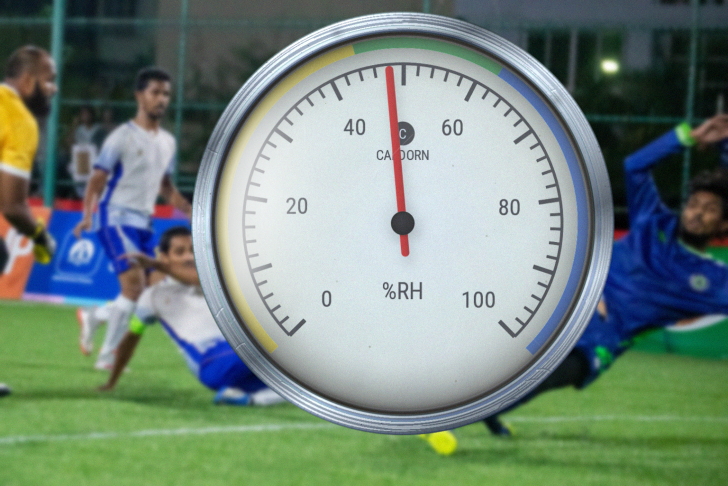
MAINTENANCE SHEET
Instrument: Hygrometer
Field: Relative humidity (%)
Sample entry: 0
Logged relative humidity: 48
